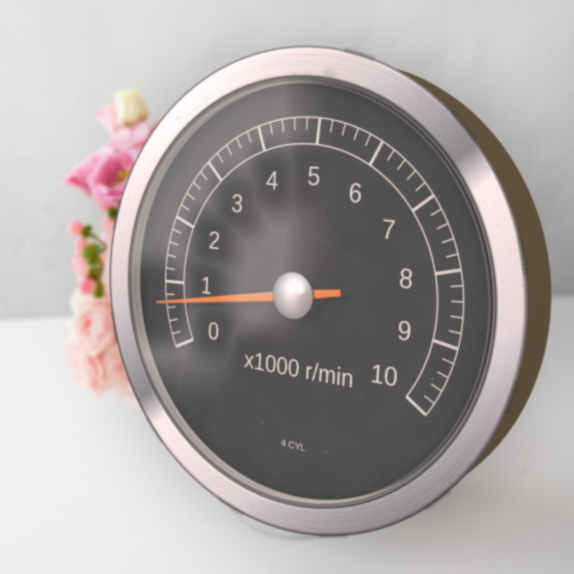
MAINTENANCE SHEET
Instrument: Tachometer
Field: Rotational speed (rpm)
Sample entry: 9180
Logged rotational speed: 700
